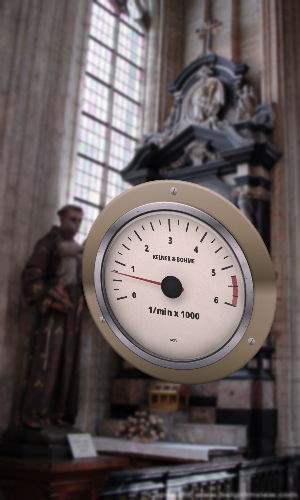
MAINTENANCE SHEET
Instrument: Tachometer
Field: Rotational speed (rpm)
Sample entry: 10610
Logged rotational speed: 750
